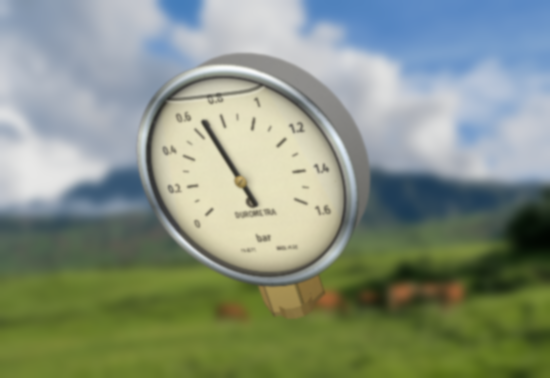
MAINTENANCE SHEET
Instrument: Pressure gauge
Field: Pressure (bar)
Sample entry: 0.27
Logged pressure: 0.7
